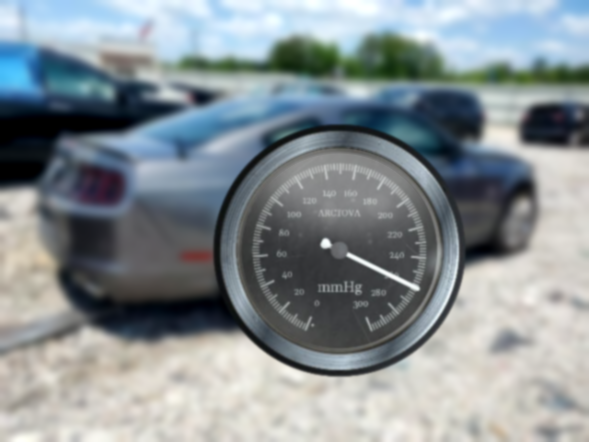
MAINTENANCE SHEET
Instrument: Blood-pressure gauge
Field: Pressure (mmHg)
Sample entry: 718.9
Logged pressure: 260
